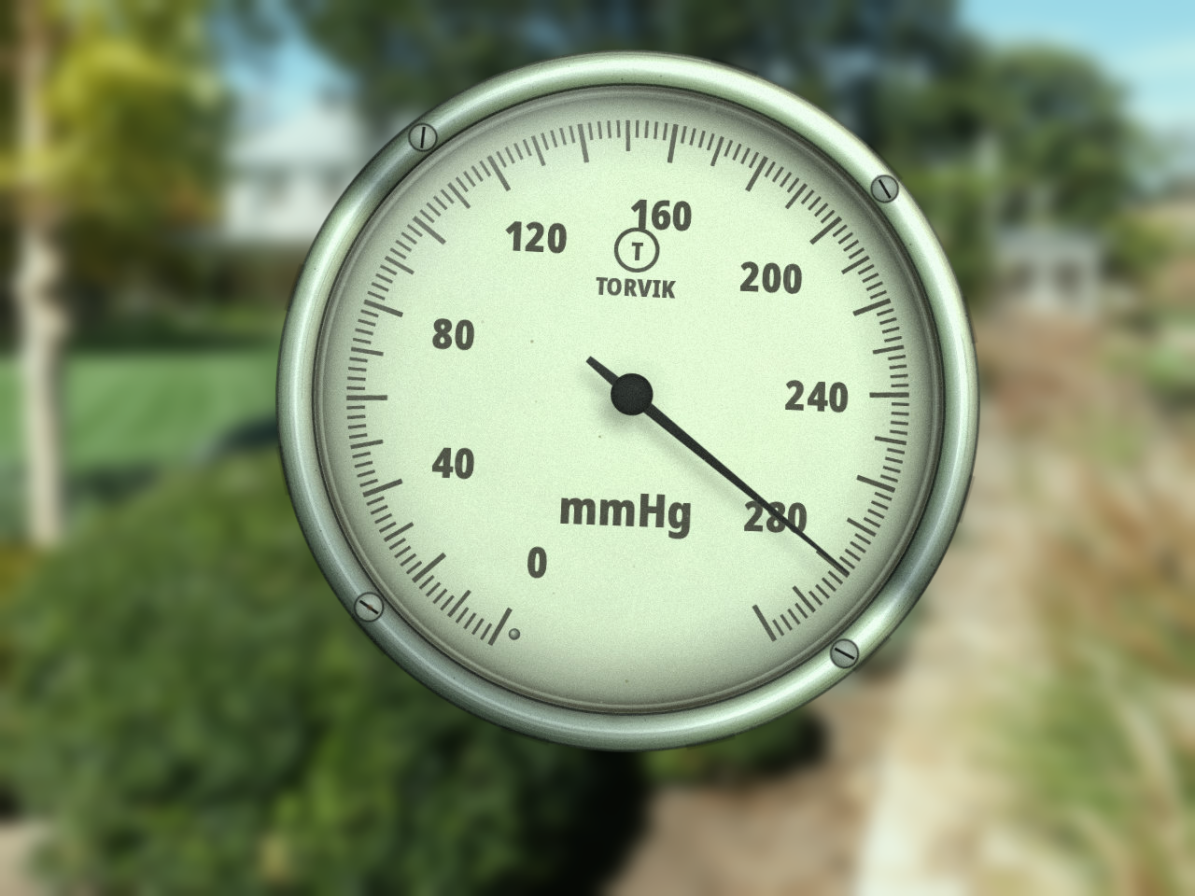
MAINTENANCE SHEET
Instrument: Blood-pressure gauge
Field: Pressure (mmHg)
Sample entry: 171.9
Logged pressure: 280
